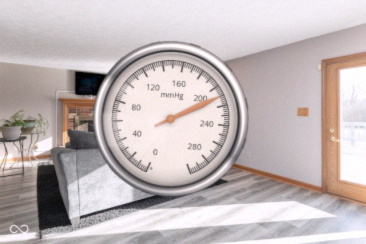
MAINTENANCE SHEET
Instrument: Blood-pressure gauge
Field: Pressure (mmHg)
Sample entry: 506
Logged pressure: 210
